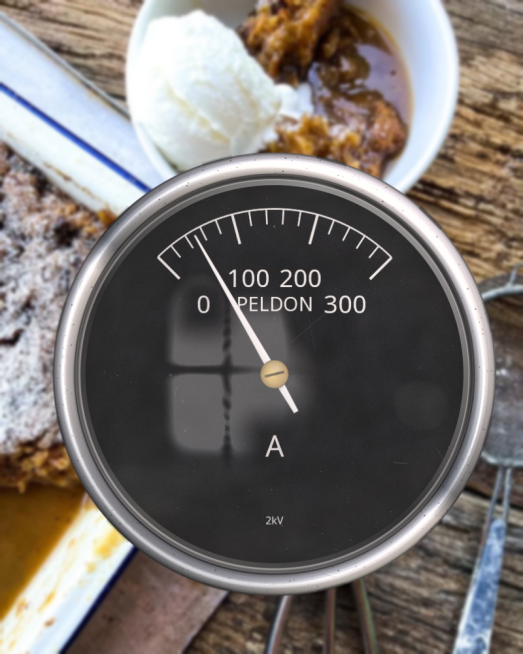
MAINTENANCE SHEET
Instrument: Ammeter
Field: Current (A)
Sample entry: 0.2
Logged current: 50
